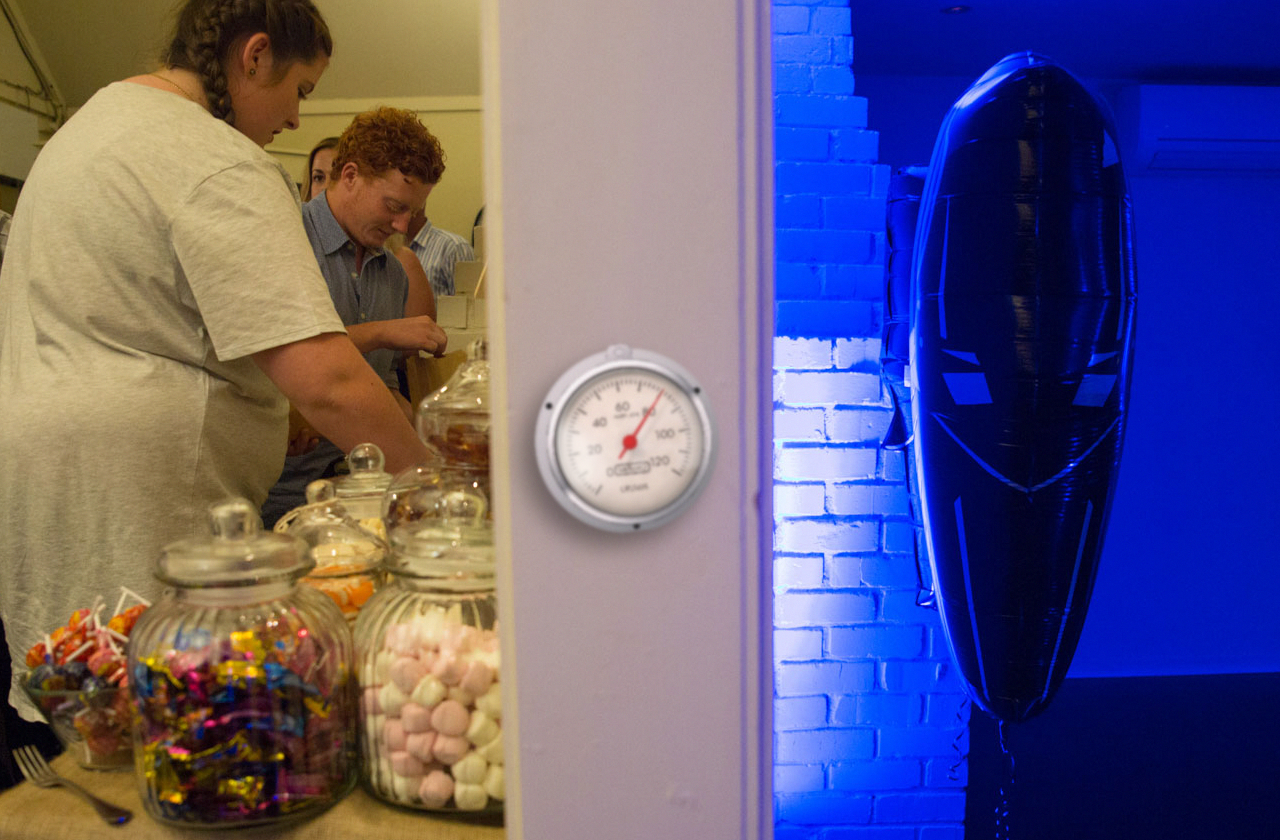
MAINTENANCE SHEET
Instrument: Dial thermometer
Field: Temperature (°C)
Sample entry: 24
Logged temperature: 80
